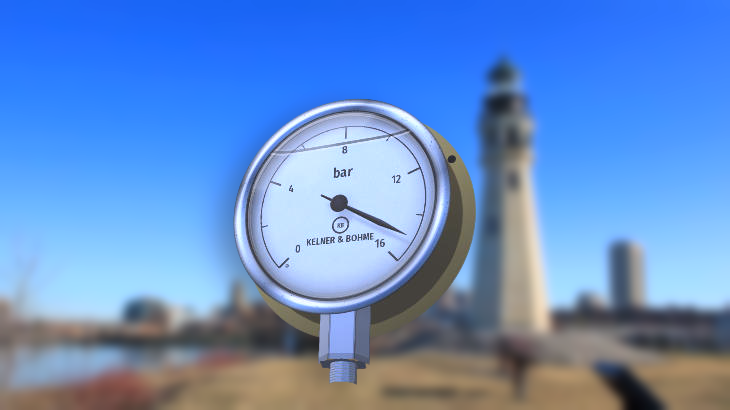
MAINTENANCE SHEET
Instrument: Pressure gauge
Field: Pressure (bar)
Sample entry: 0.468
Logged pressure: 15
